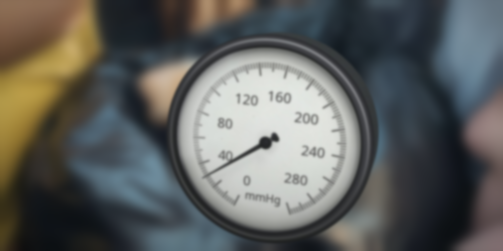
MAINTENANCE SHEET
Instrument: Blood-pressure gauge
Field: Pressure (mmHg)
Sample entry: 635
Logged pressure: 30
